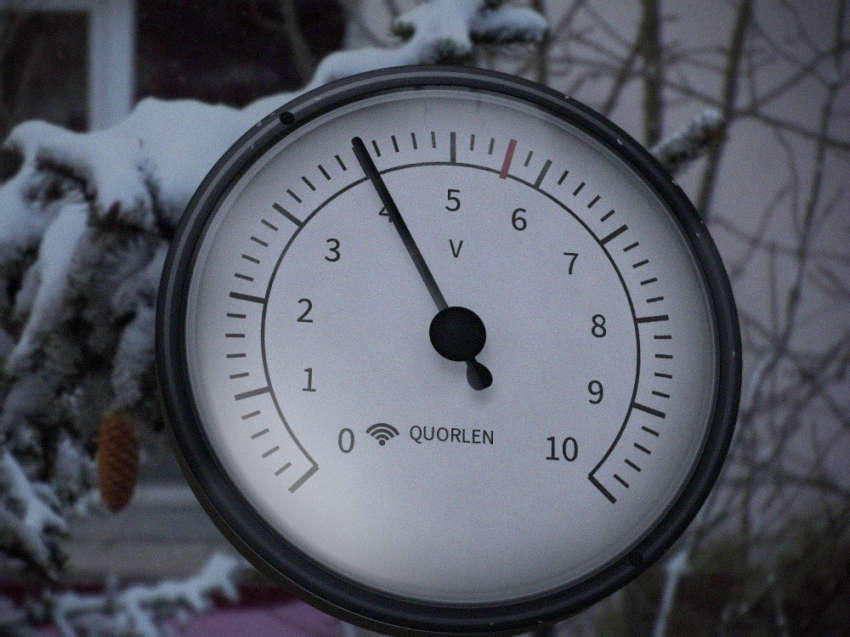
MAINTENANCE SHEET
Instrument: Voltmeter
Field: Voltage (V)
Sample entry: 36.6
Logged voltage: 4
